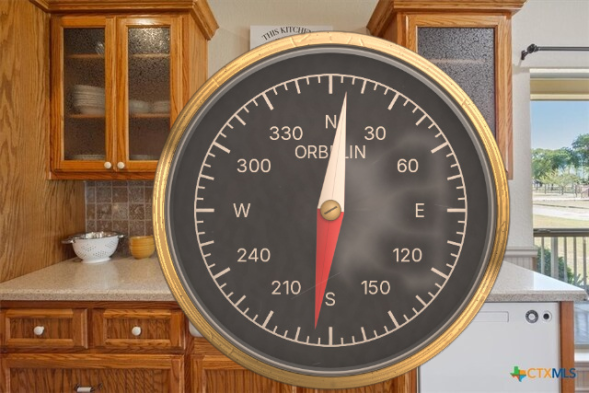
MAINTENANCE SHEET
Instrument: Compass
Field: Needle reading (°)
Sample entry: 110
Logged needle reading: 187.5
